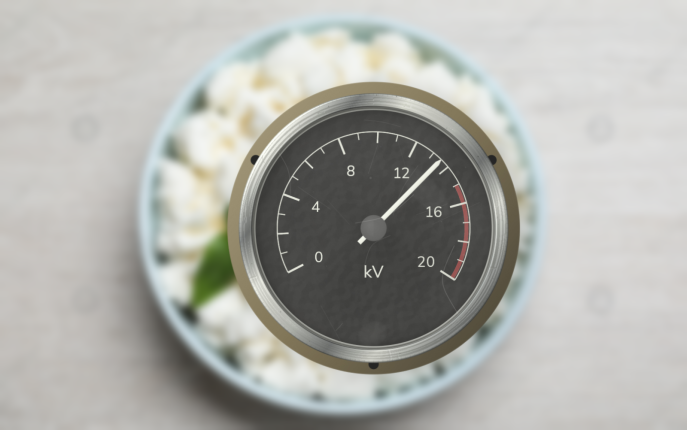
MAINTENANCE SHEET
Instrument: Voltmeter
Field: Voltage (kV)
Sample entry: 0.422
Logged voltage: 13.5
